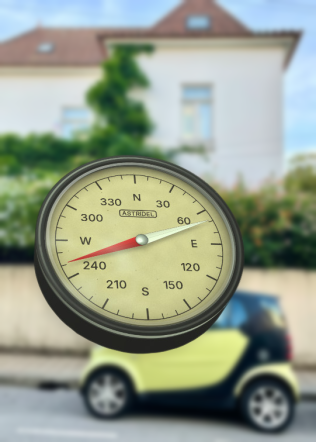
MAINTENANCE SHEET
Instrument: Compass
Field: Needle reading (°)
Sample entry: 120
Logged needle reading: 250
